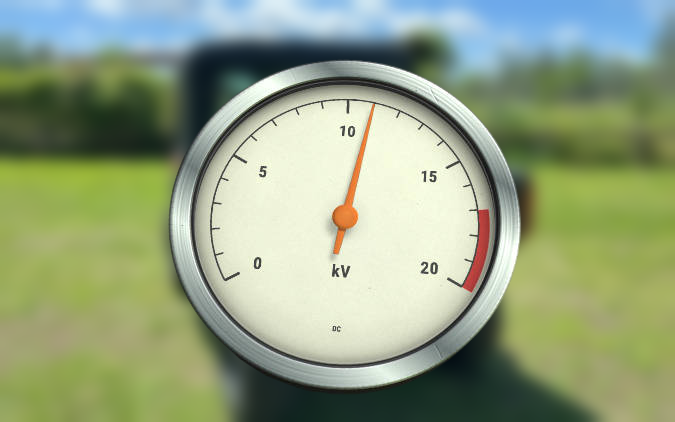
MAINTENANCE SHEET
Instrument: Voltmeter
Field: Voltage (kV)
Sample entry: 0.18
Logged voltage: 11
